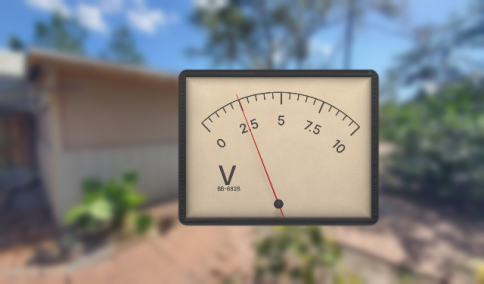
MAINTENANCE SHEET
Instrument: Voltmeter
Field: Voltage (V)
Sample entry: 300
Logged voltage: 2.5
